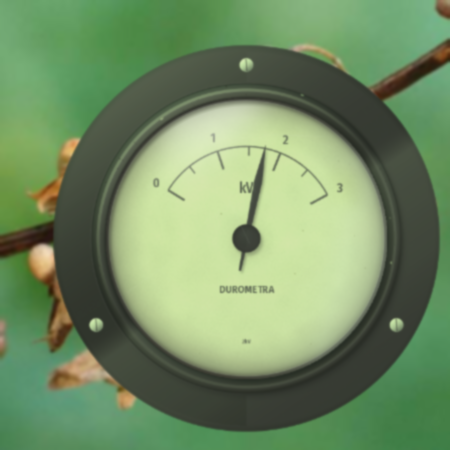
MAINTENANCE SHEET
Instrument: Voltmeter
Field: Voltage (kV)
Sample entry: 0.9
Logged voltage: 1.75
